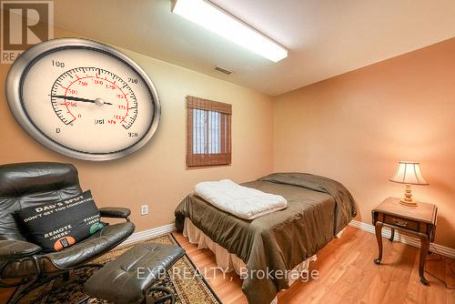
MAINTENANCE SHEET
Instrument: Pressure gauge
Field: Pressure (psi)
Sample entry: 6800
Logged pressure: 50
